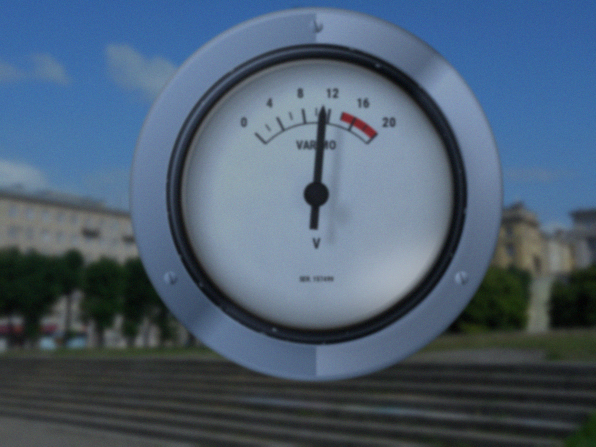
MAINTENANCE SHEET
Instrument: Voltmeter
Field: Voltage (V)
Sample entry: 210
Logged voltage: 11
